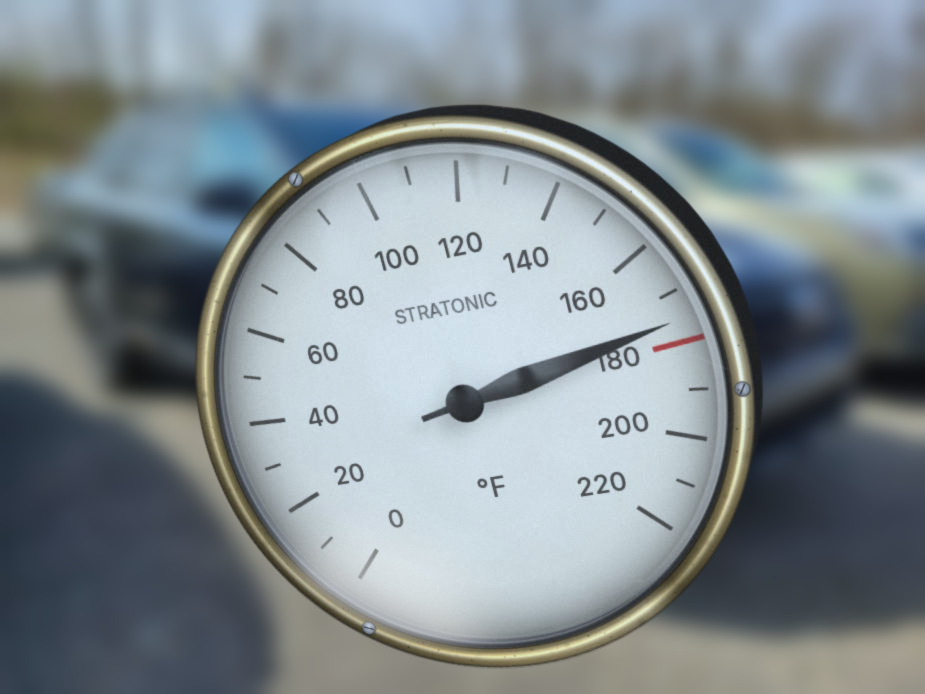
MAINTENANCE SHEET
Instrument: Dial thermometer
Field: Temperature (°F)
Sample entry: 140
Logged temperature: 175
